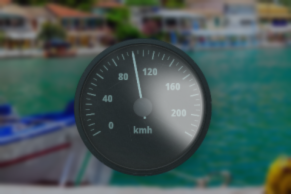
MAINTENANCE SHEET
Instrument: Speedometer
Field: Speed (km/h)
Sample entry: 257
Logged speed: 100
